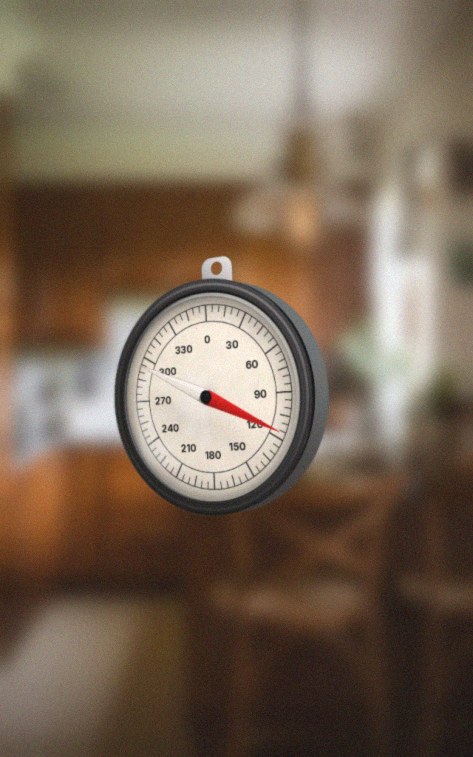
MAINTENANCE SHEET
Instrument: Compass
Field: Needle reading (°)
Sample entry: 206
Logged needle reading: 115
